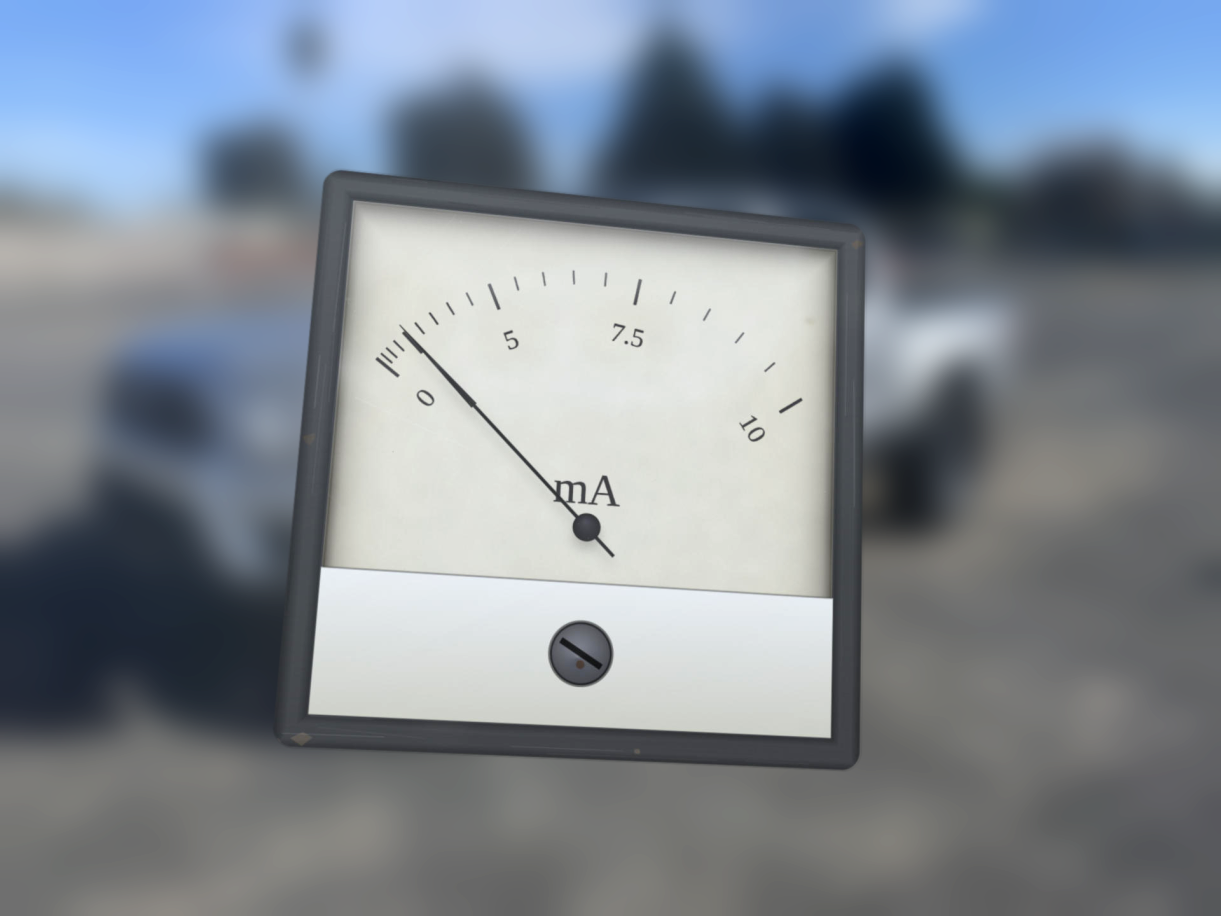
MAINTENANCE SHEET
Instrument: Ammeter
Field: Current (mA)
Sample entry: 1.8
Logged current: 2.5
